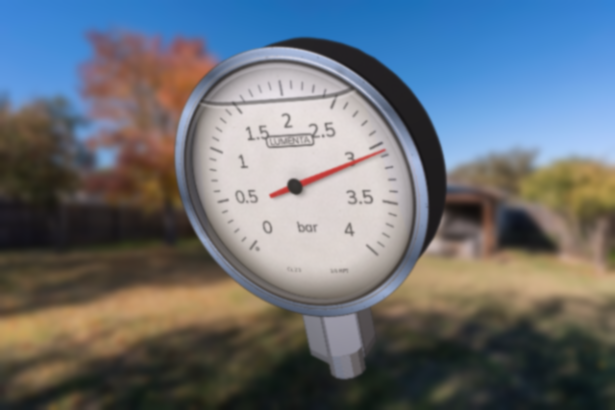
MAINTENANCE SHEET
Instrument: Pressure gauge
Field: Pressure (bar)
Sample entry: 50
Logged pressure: 3.05
